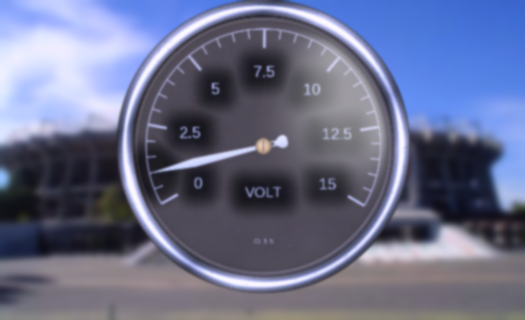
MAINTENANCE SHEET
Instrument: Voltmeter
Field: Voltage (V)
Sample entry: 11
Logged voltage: 1
